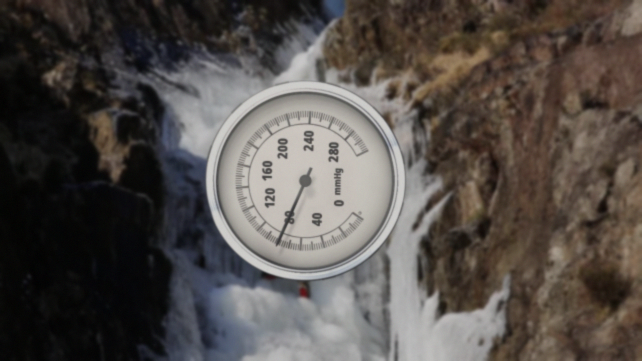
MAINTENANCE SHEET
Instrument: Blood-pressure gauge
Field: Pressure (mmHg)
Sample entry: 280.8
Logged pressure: 80
